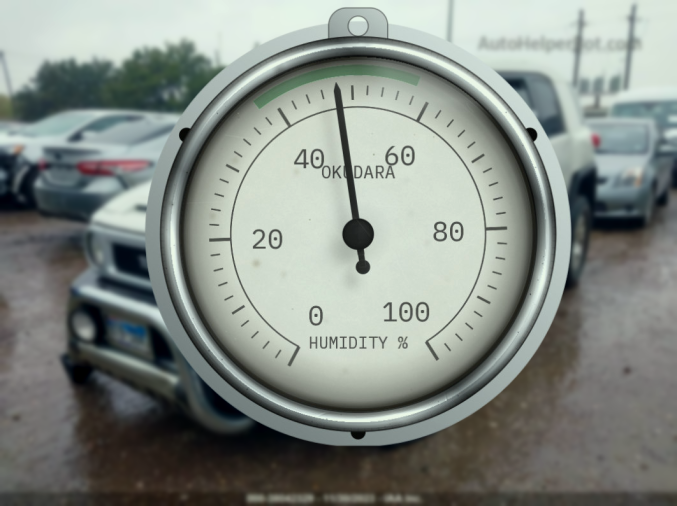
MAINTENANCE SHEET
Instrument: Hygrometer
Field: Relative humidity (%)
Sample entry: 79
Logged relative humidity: 48
